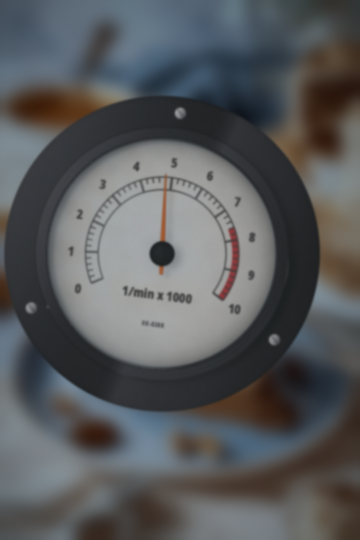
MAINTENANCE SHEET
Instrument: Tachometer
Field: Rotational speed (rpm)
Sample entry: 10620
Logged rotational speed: 4800
